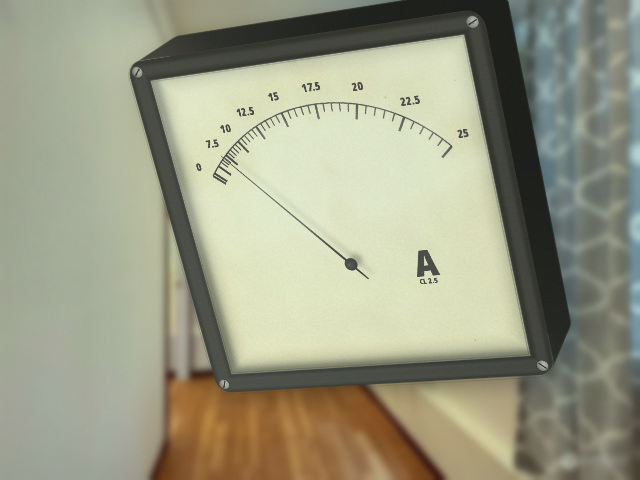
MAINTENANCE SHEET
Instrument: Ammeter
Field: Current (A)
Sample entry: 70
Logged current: 7.5
